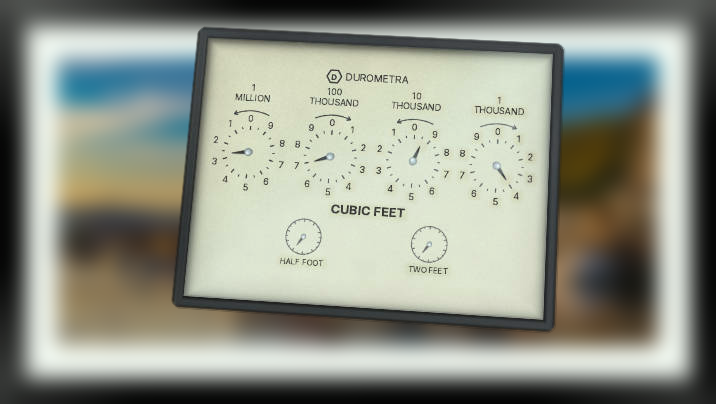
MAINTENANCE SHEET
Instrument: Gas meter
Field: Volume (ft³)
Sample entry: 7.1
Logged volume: 269400
